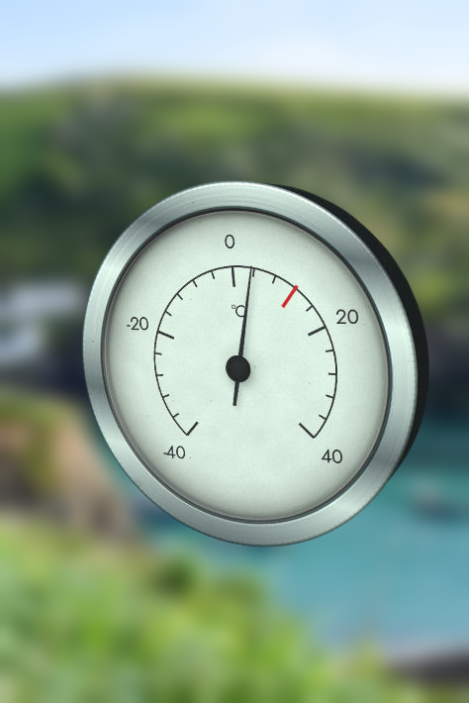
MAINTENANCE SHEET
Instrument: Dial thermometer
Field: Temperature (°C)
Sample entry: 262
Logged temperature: 4
